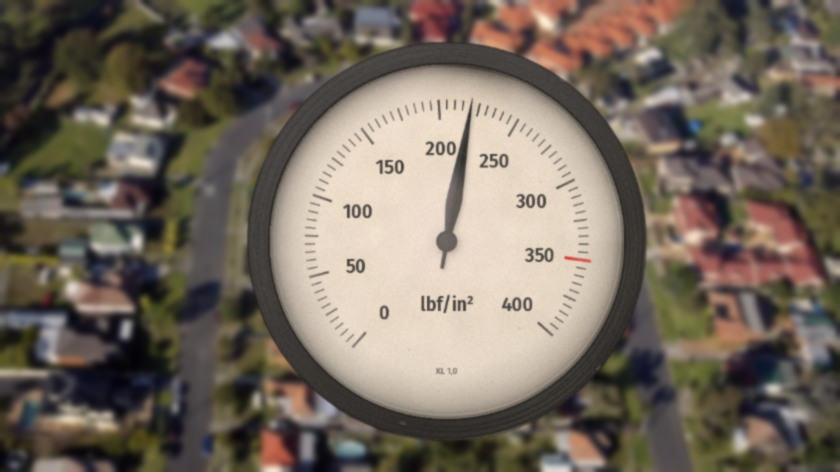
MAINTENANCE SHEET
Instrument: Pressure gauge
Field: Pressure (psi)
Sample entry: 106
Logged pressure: 220
